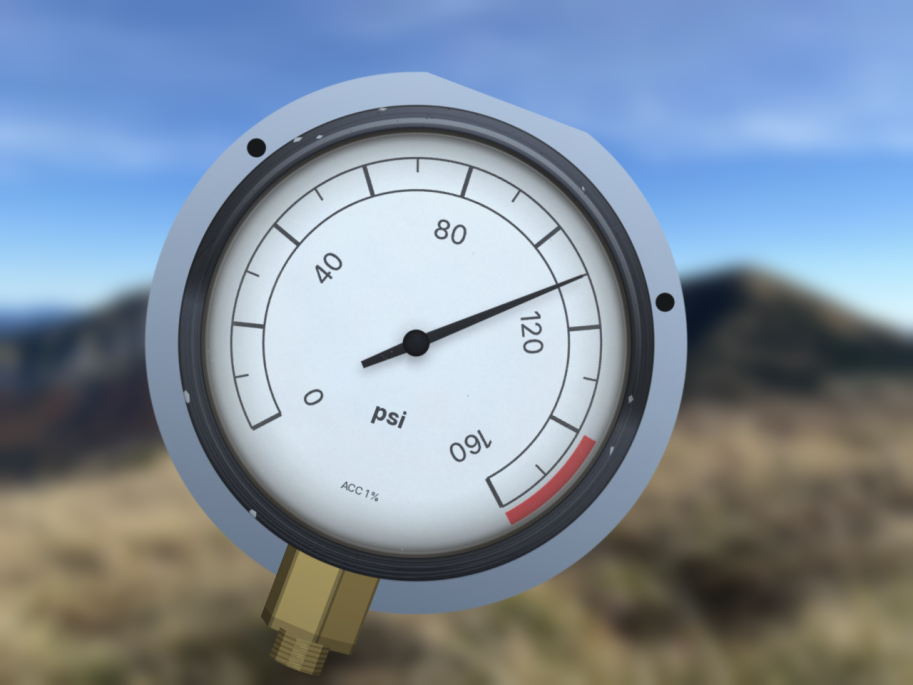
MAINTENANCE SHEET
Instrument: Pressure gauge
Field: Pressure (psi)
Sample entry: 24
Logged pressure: 110
